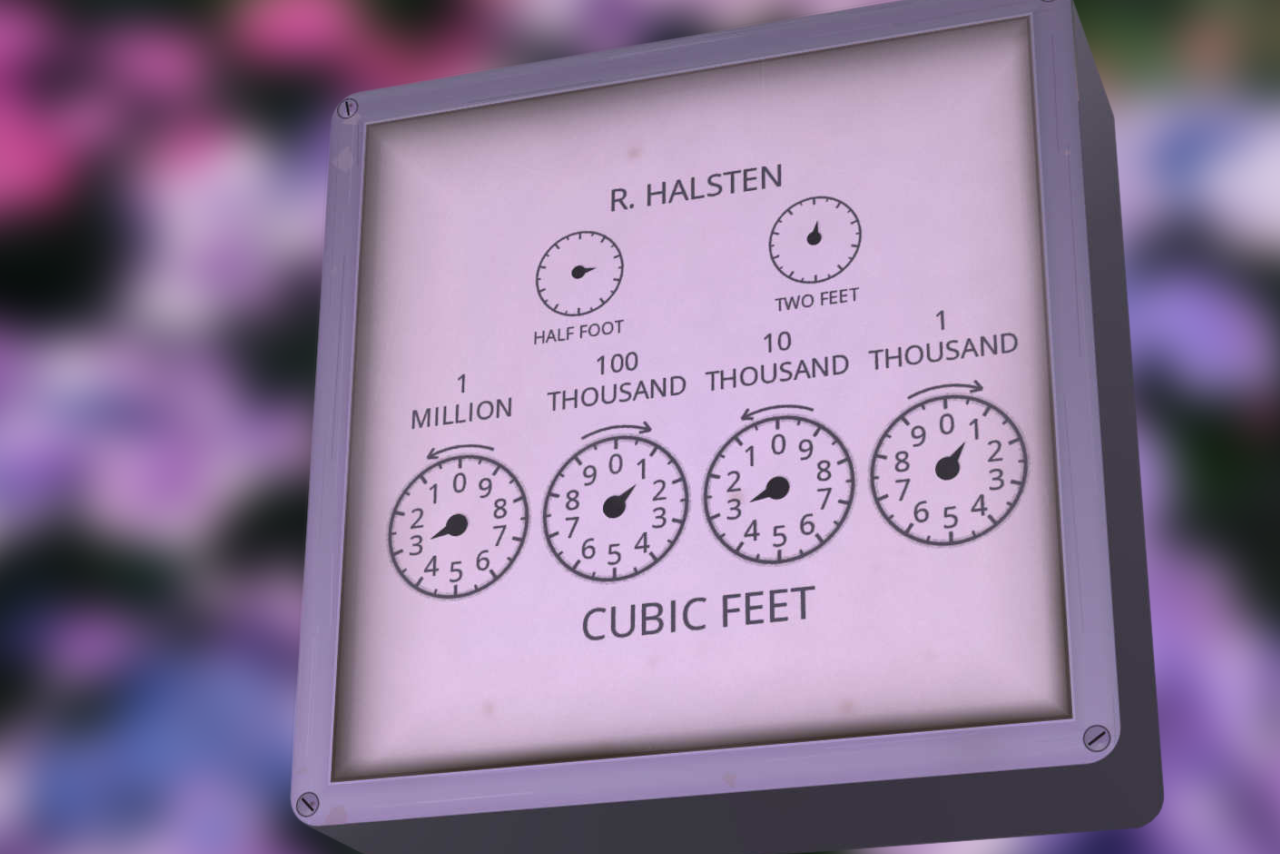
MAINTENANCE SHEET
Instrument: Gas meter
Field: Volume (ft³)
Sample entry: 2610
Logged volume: 313100
